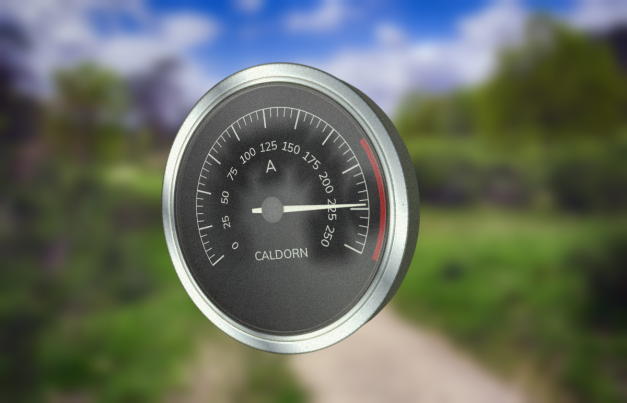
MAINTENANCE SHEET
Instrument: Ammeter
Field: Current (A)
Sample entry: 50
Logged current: 222.5
